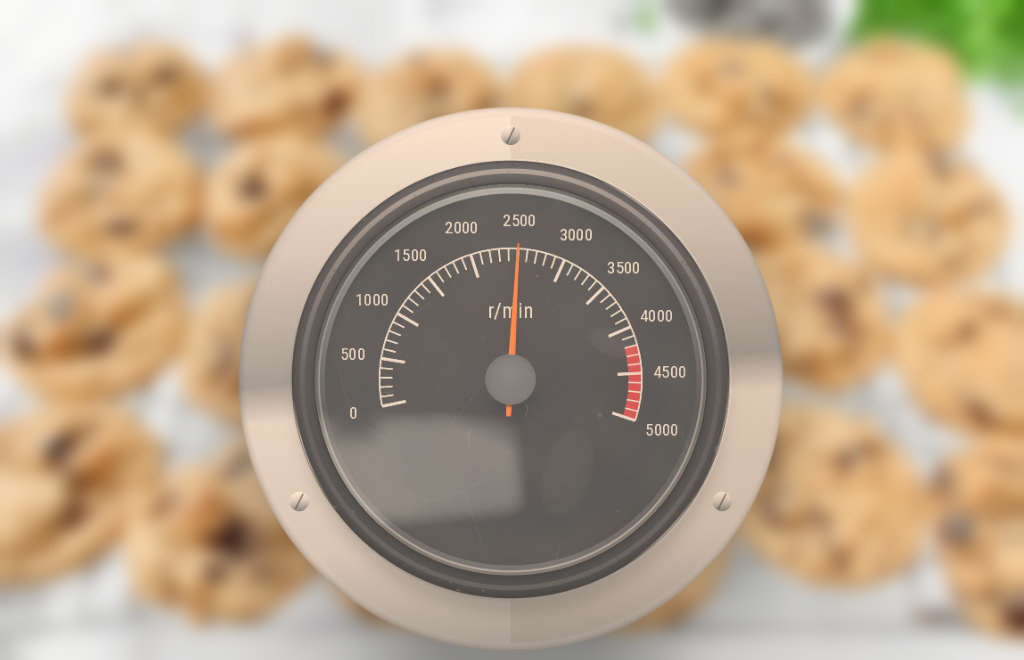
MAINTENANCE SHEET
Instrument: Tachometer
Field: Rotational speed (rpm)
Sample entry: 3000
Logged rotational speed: 2500
